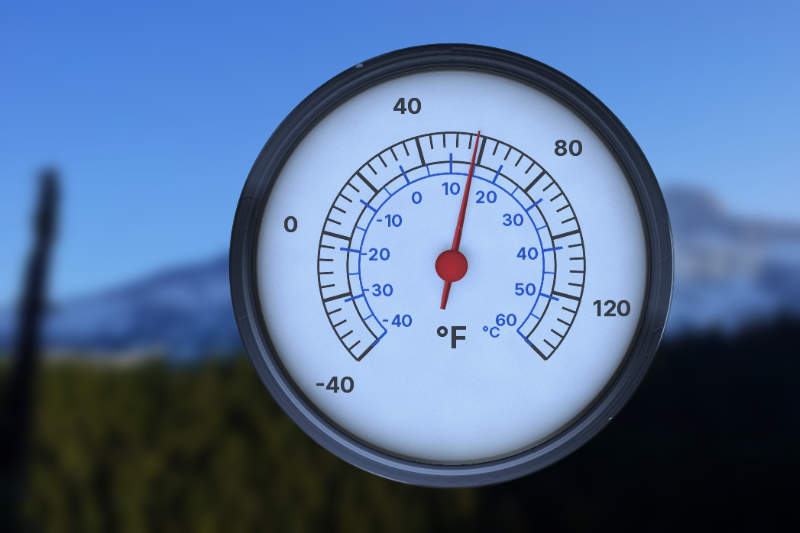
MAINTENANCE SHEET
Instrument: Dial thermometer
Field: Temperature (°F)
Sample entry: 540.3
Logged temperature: 58
